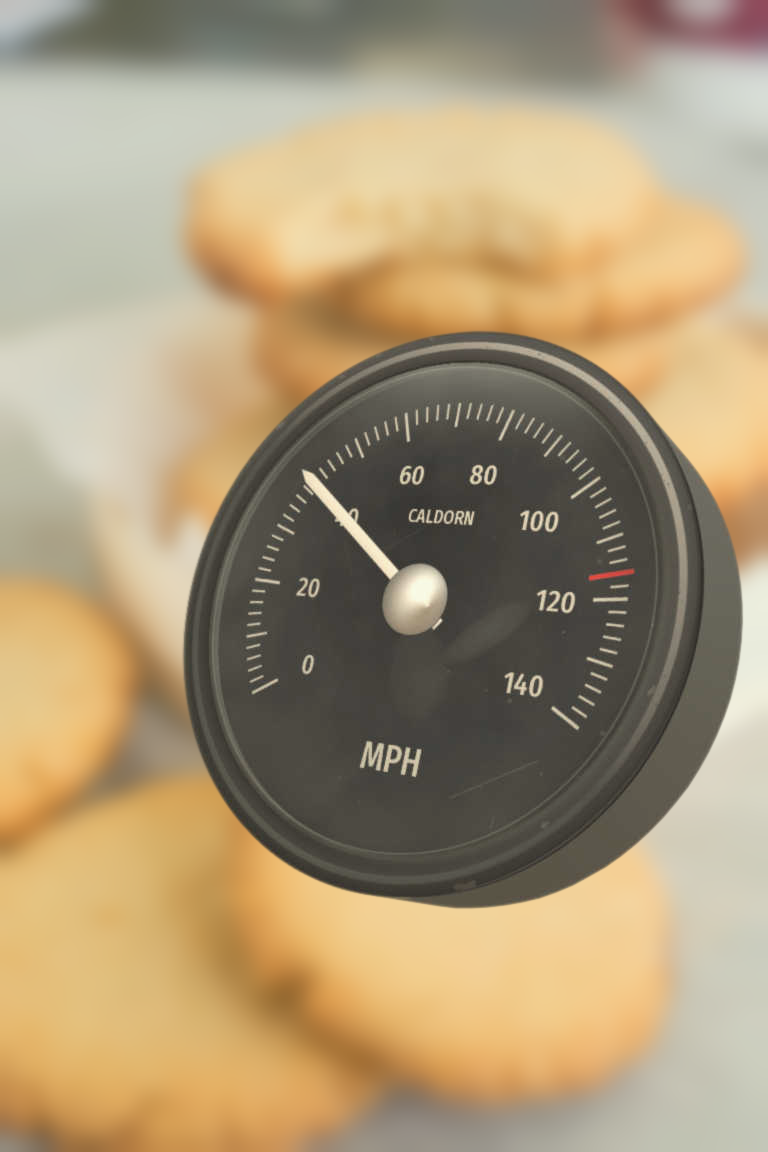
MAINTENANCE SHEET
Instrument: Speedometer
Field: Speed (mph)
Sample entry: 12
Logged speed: 40
